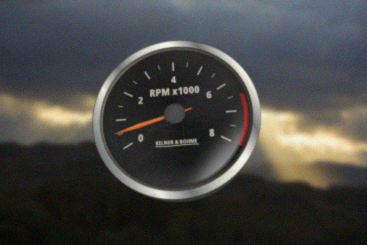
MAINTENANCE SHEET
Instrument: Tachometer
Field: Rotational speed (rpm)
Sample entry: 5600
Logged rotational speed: 500
